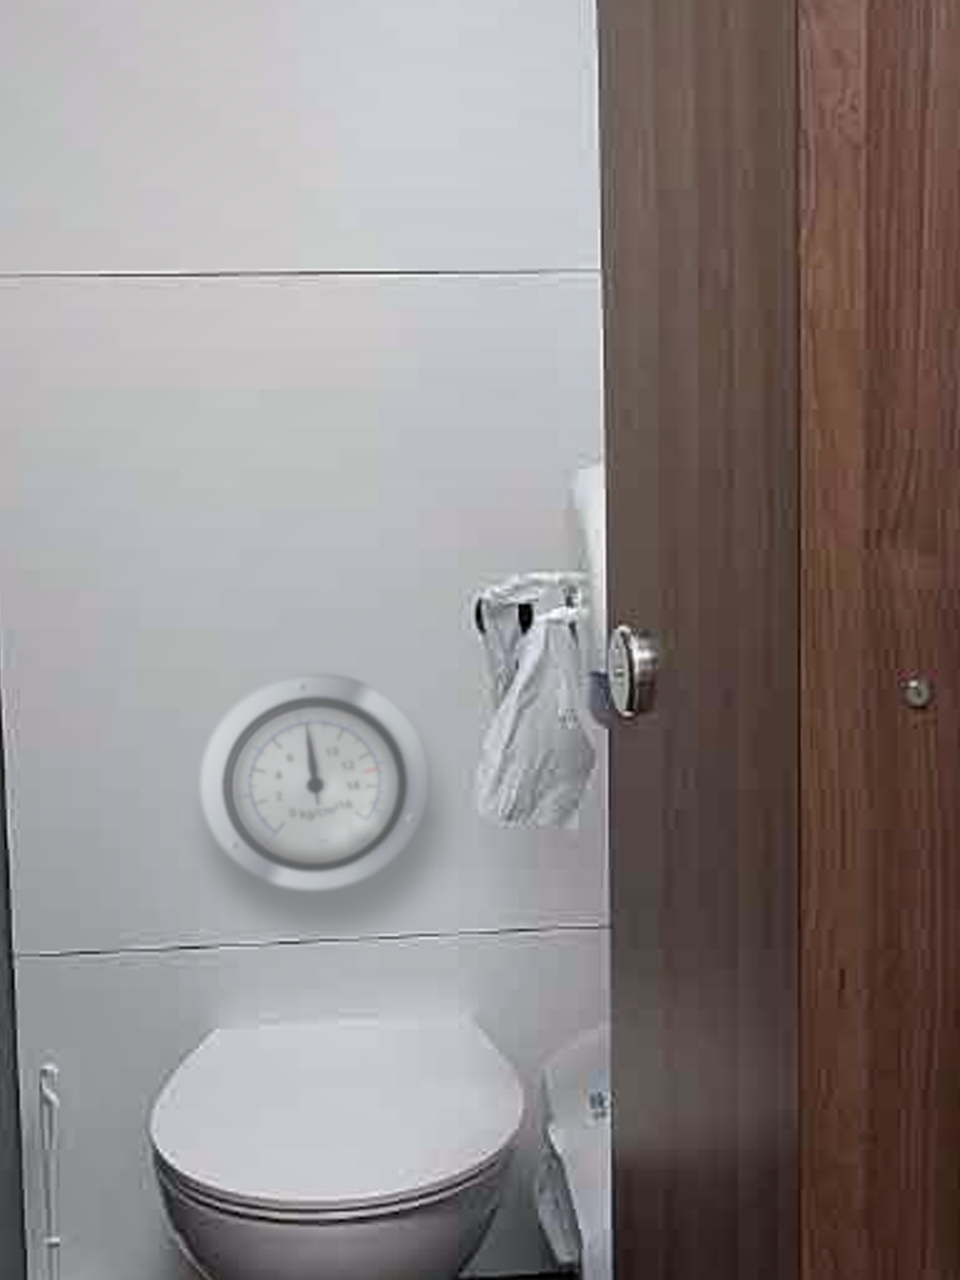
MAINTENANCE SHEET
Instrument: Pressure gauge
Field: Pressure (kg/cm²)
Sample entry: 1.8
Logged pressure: 8
